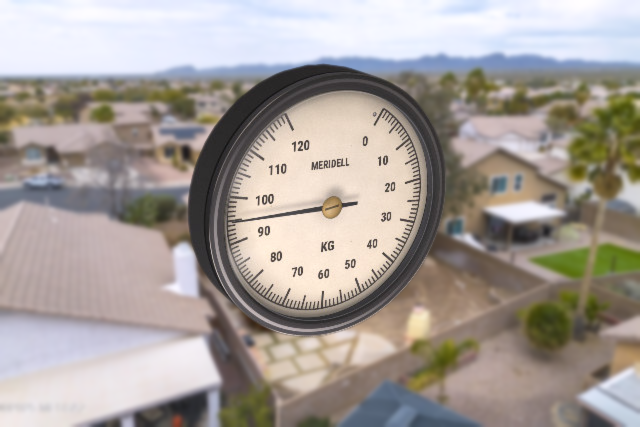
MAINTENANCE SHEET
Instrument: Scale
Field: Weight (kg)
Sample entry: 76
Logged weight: 95
